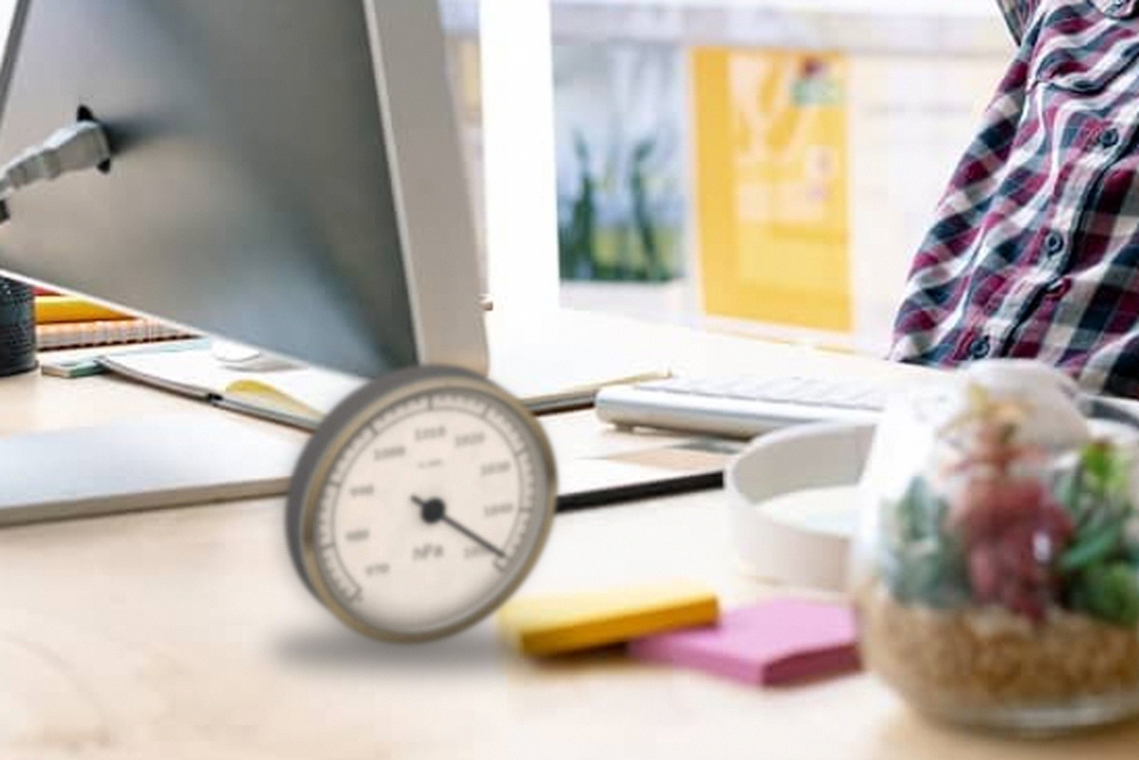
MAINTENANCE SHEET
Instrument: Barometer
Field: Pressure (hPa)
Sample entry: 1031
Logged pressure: 1048
